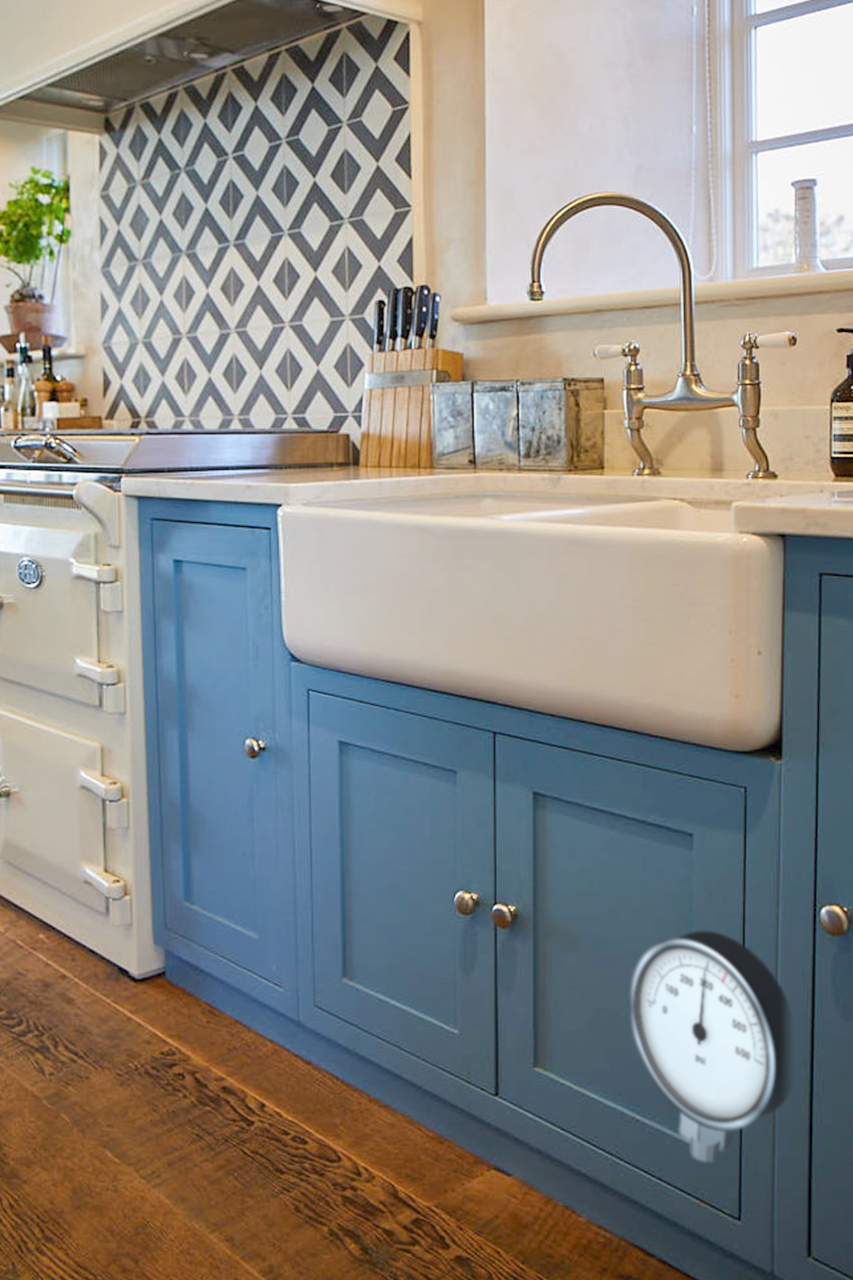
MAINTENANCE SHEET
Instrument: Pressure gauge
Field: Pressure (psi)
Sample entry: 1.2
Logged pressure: 300
